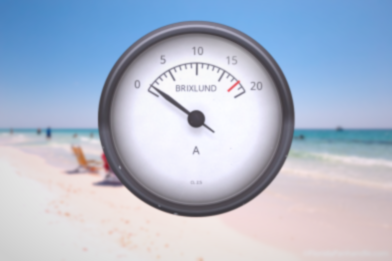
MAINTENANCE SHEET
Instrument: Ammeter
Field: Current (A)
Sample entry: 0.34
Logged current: 1
